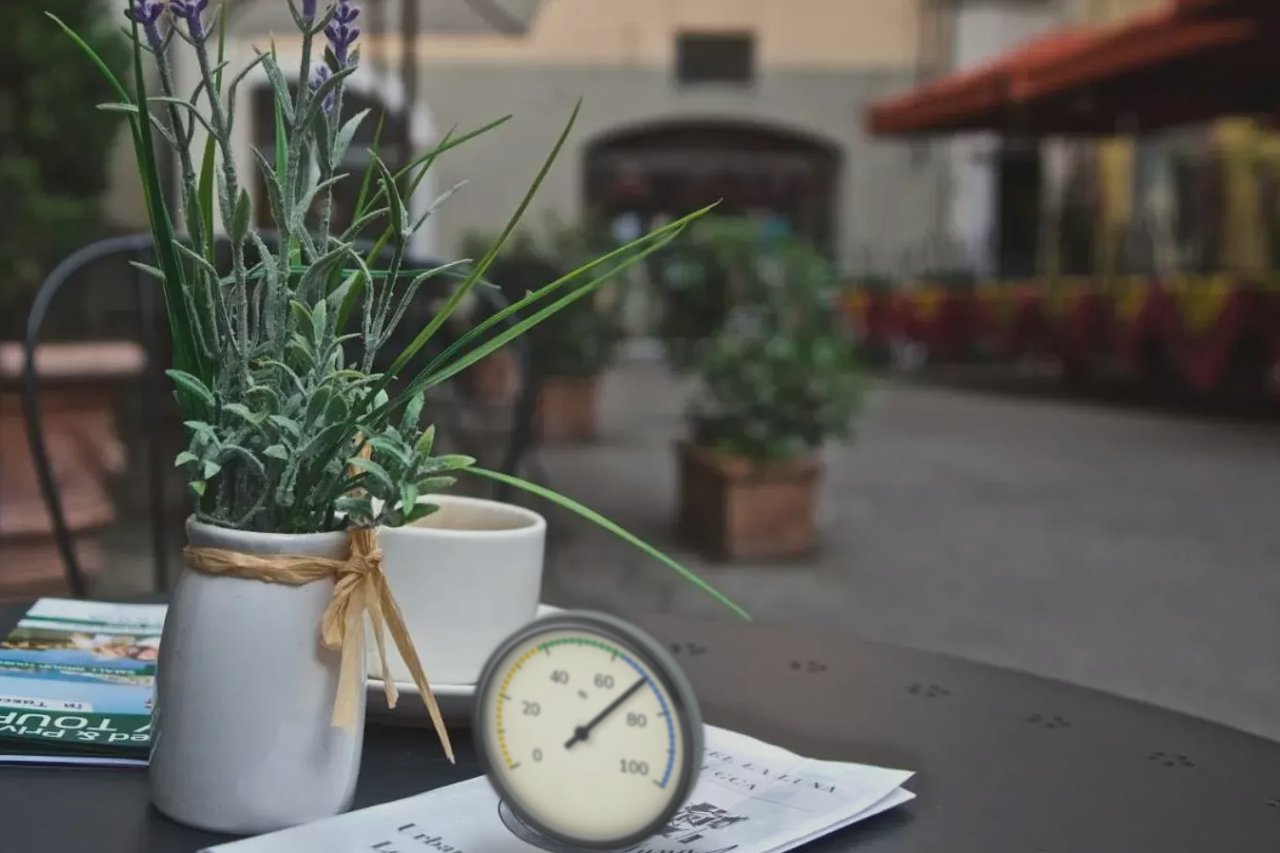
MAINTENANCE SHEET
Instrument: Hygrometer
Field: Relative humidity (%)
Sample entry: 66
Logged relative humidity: 70
